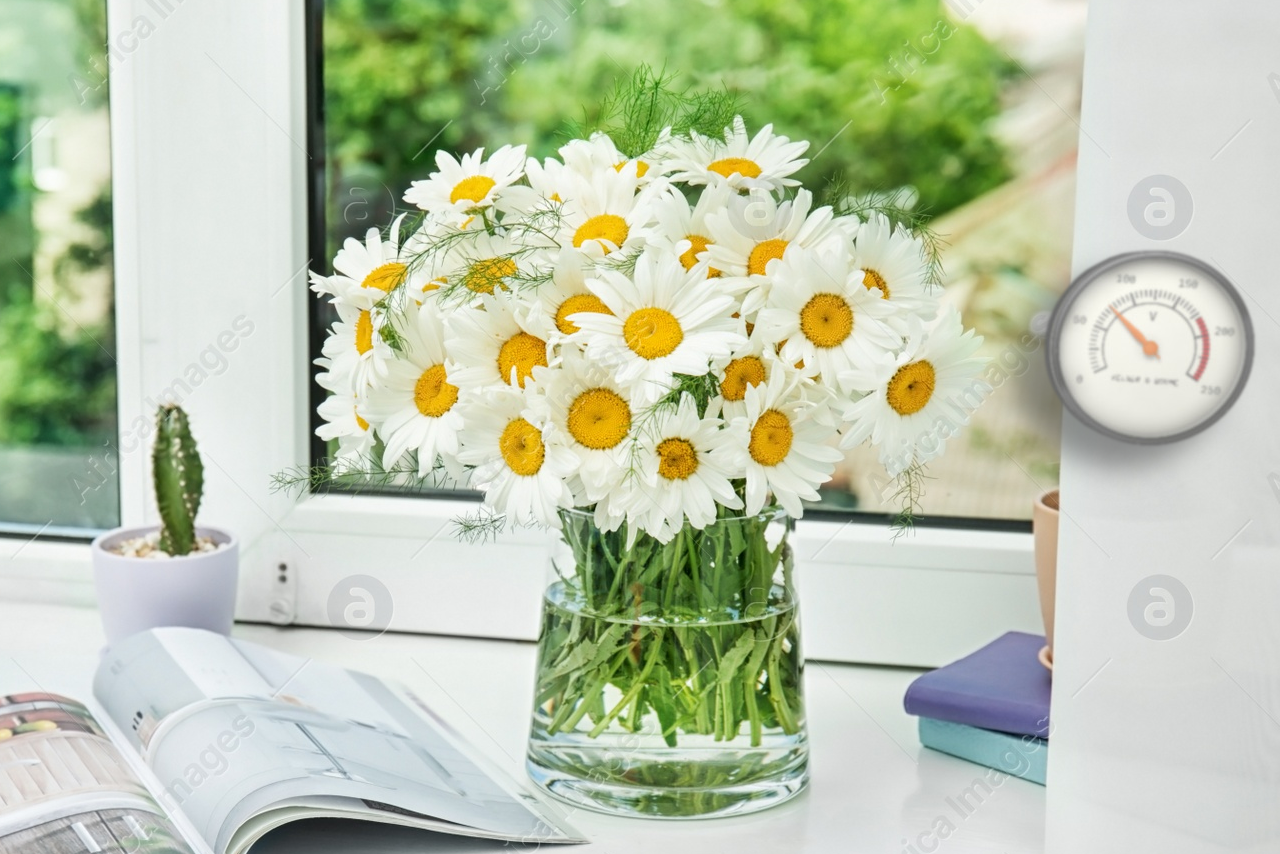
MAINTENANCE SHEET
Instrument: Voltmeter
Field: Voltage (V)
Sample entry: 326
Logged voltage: 75
